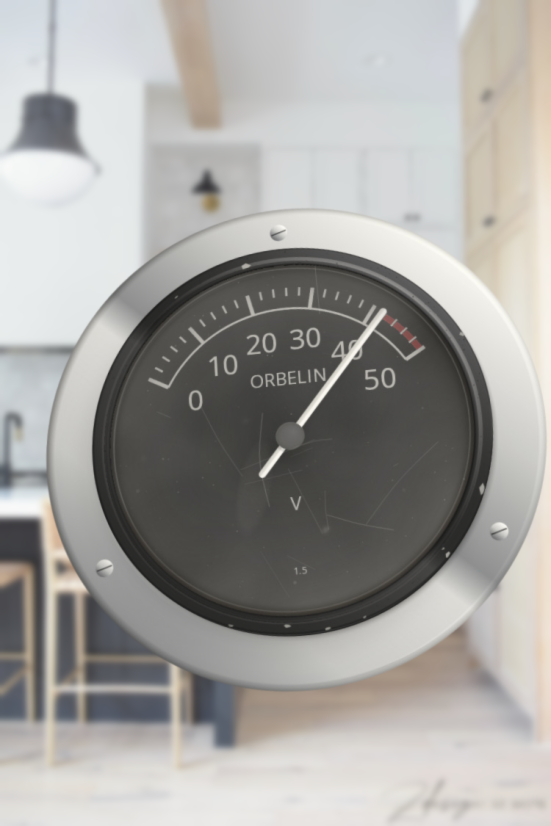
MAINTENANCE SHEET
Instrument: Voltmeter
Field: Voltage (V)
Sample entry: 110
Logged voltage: 42
